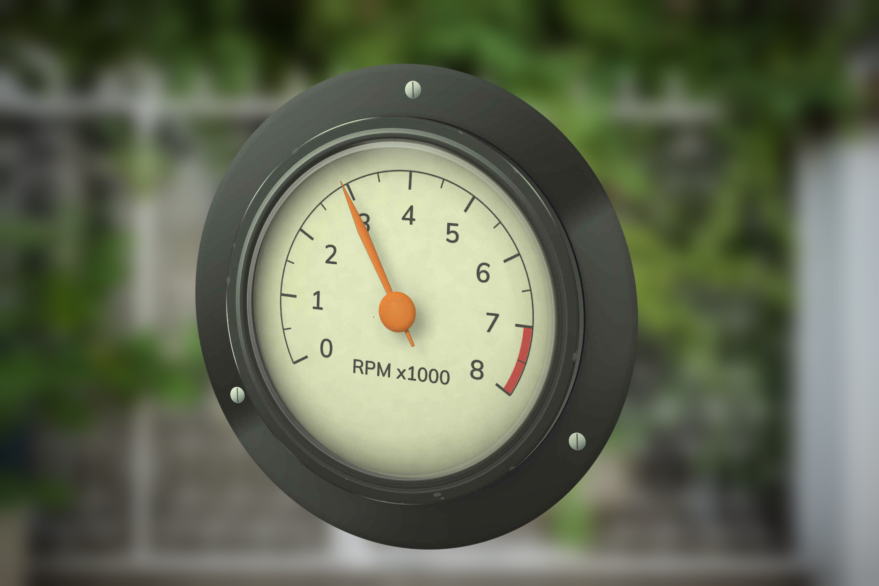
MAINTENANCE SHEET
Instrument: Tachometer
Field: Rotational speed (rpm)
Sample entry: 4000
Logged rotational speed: 3000
